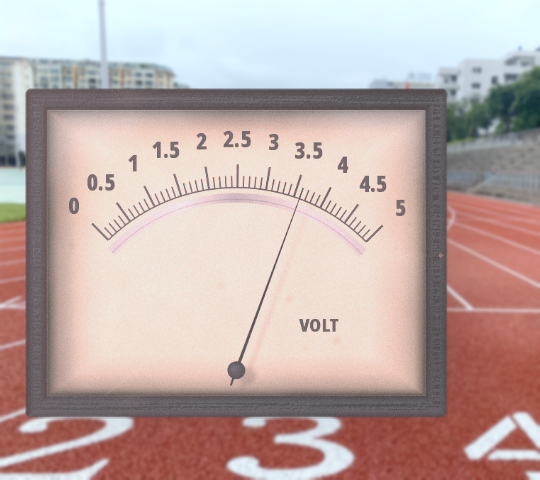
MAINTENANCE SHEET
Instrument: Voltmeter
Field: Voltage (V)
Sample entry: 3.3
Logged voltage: 3.6
